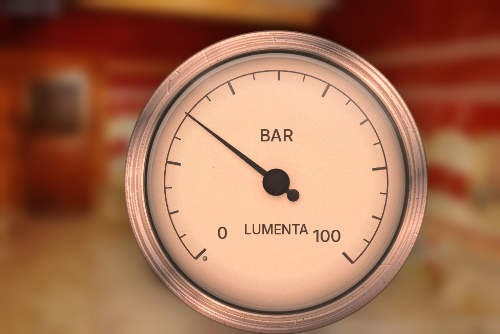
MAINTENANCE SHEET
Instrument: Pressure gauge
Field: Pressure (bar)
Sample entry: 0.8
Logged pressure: 30
